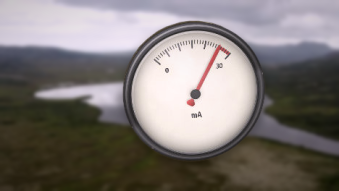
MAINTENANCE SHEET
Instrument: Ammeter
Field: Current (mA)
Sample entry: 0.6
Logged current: 25
